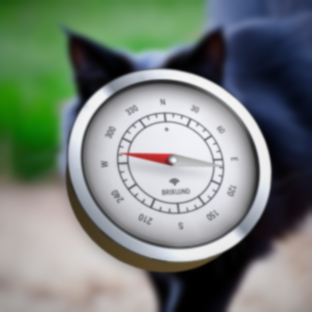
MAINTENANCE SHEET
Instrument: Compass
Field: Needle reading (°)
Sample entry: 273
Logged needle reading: 280
